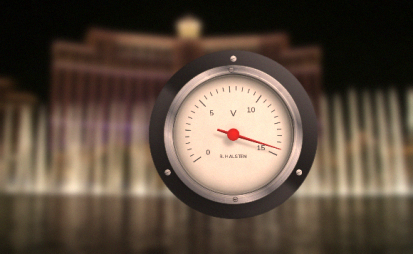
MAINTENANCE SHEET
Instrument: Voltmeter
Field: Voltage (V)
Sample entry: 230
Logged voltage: 14.5
